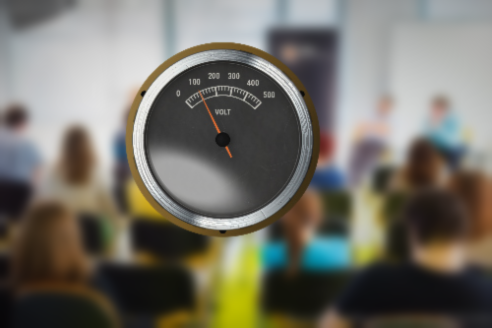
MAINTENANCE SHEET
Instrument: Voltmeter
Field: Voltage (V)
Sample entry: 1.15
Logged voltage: 100
